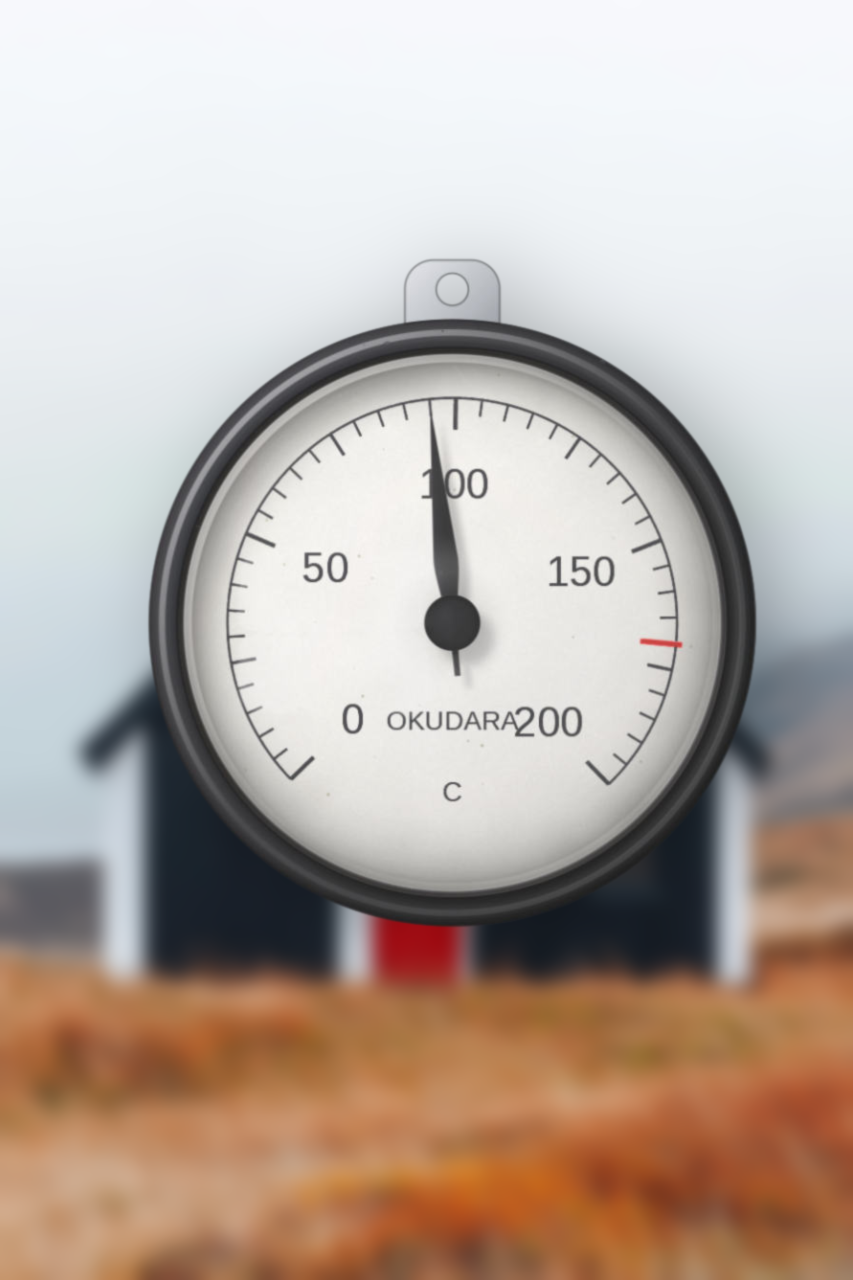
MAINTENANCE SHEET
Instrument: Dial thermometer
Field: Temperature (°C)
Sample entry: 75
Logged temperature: 95
